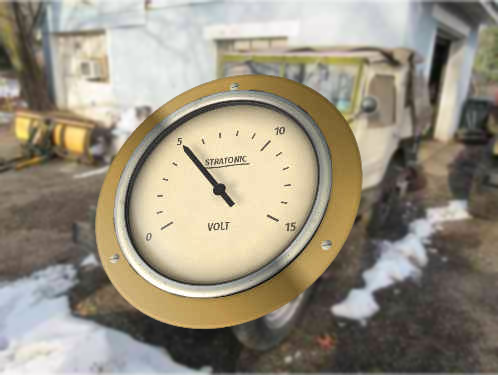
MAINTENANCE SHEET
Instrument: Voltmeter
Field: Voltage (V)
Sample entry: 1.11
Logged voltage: 5
